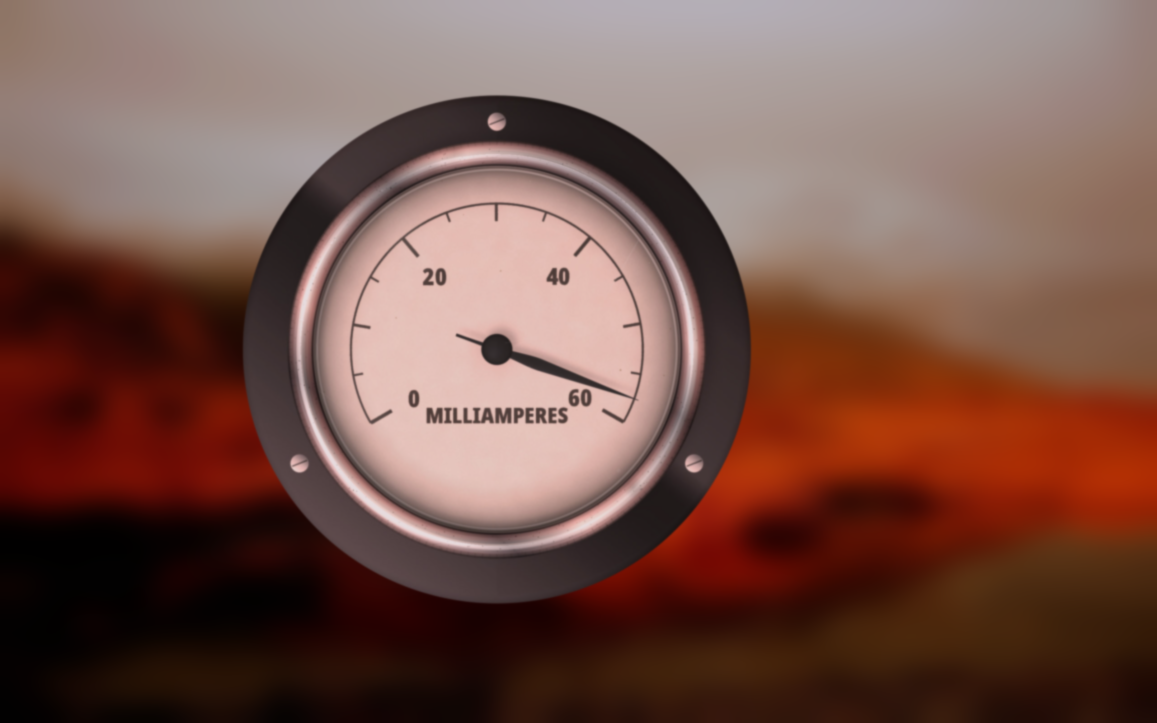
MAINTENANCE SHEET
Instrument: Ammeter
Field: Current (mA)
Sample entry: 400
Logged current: 57.5
